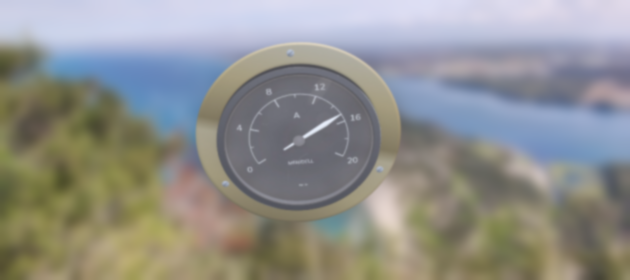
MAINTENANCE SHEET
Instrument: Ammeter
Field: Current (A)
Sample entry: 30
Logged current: 15
